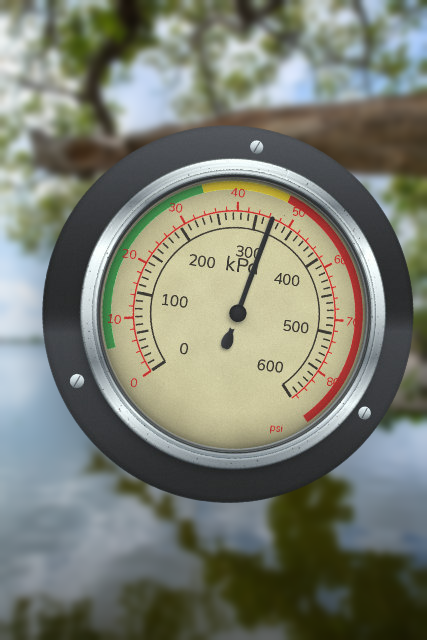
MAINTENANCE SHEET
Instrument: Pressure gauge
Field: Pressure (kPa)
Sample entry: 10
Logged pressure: 320
